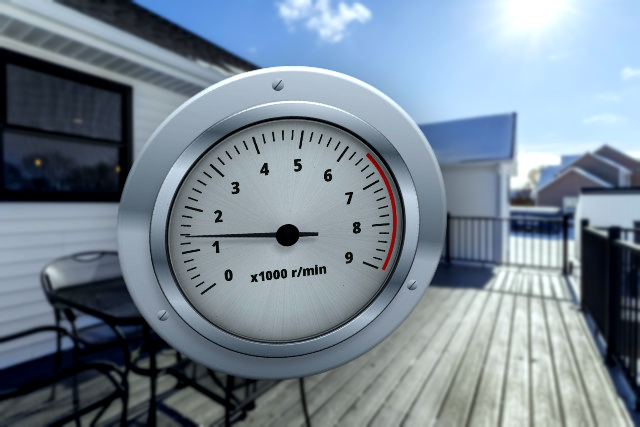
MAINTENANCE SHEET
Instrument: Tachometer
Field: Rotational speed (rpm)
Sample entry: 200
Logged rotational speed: 1400
